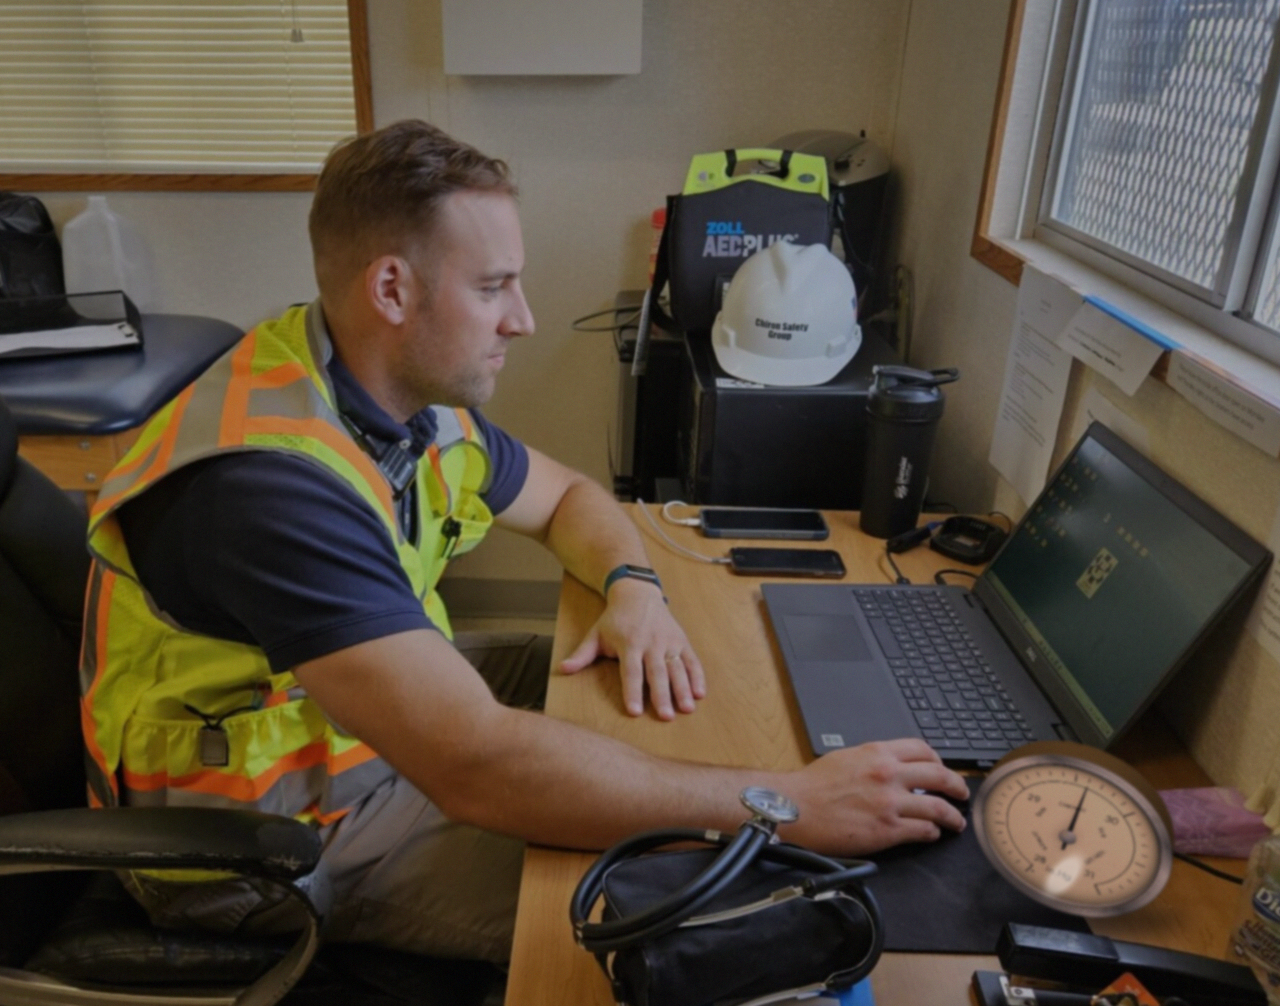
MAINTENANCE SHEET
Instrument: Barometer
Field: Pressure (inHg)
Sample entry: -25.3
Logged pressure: 29.6
